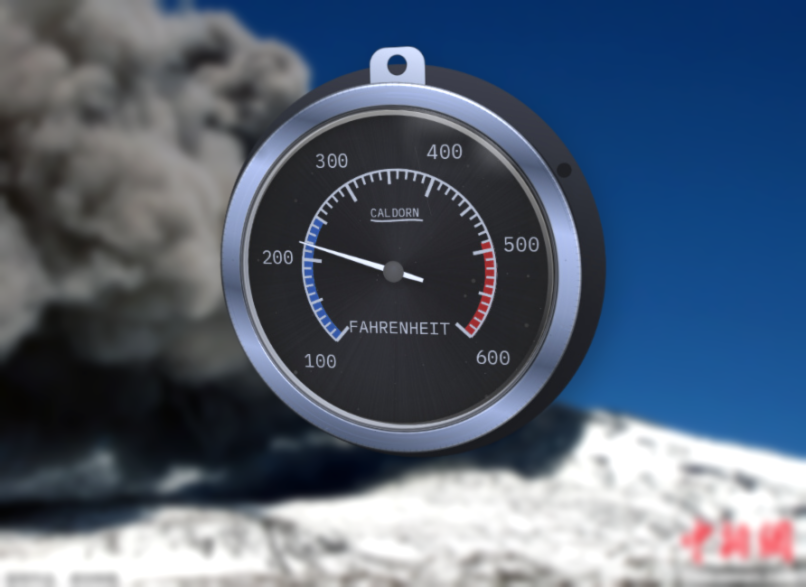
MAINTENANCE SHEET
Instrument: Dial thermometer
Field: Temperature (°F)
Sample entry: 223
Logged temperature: 220
